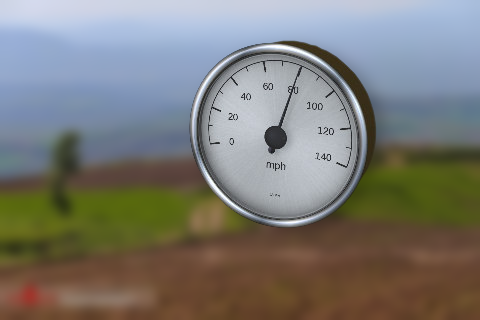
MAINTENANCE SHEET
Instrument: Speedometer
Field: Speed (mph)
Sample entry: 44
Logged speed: 80
